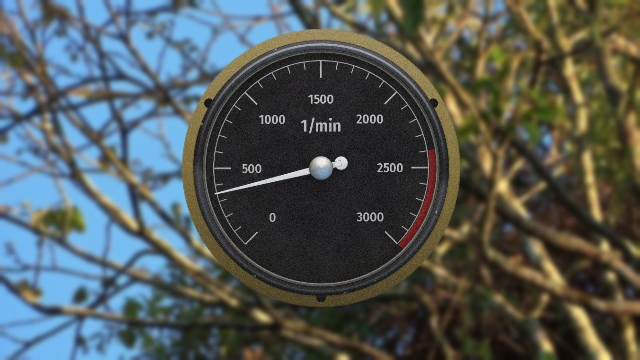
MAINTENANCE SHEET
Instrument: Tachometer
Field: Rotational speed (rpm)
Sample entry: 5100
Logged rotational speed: 350
